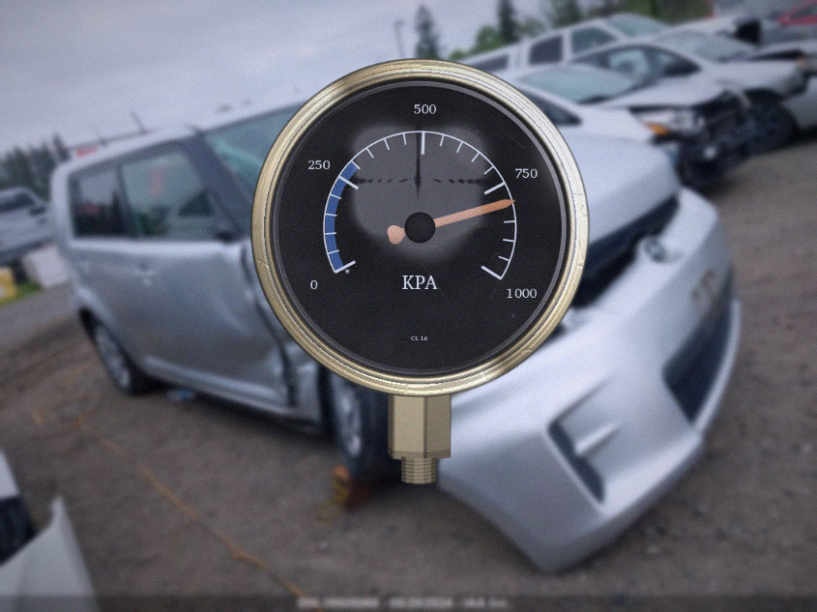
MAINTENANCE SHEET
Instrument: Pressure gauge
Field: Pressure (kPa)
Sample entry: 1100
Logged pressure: 800
